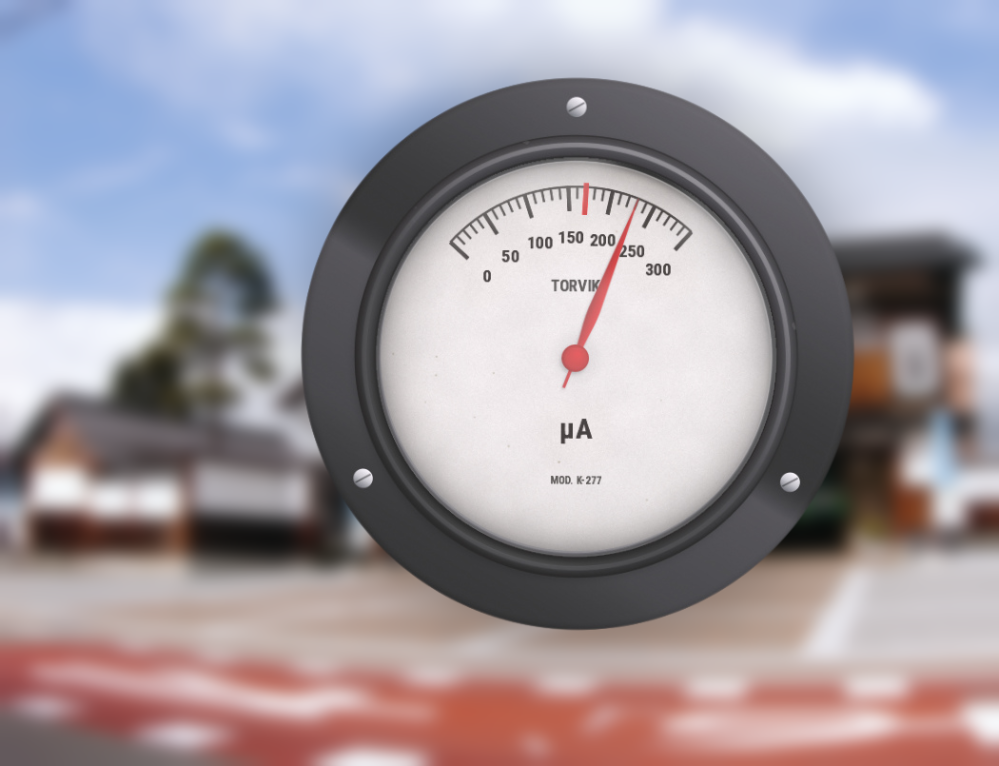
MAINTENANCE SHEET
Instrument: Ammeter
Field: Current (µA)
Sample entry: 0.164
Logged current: 230
